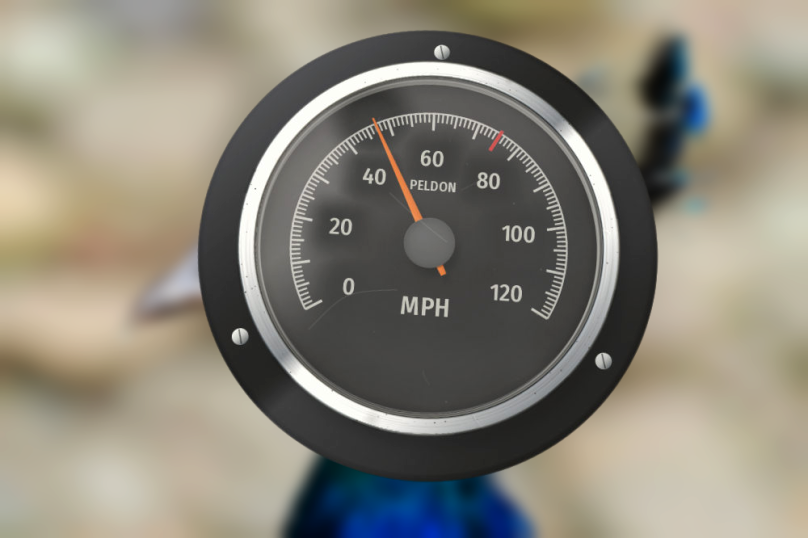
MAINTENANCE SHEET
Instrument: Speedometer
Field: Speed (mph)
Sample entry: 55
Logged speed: 47
